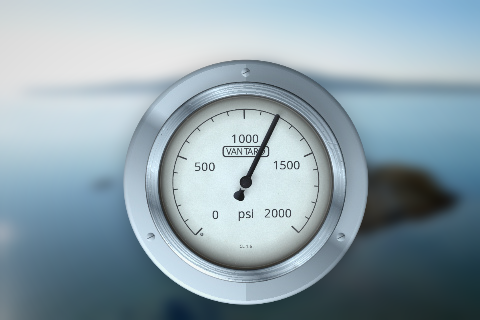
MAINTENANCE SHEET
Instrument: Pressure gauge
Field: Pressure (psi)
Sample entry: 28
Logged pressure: 1200
